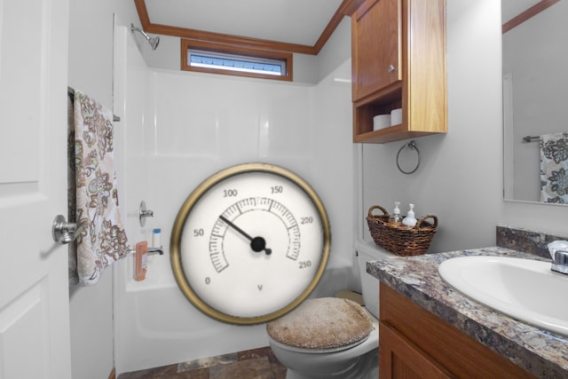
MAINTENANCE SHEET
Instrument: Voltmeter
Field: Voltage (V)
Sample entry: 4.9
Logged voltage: 75
